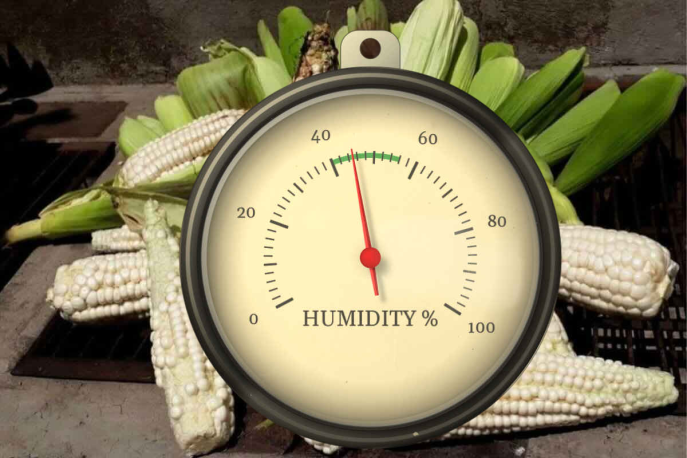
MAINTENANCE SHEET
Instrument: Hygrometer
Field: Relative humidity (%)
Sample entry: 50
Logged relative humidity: 45
